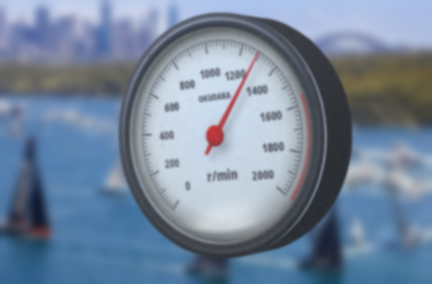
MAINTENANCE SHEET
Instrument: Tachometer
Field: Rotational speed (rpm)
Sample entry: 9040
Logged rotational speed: 1300
